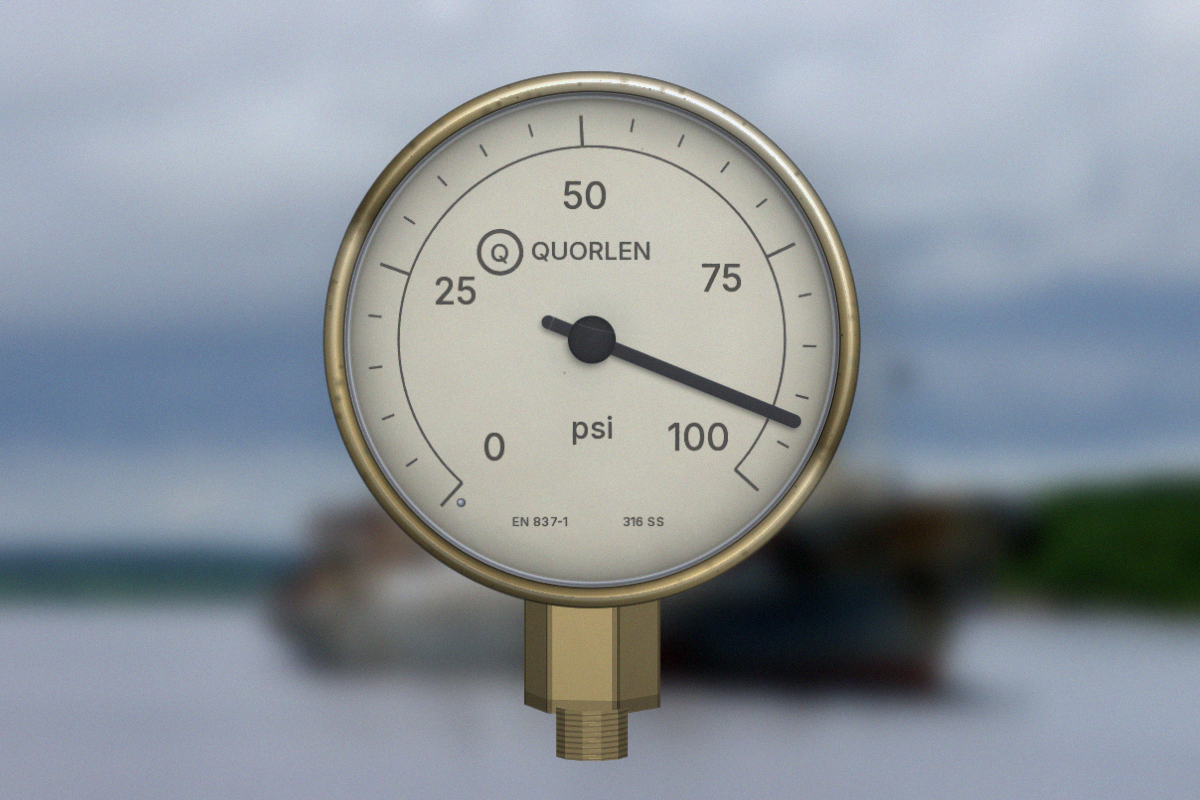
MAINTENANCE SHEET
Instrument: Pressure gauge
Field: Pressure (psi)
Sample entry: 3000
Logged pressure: 92.5
